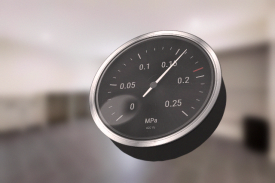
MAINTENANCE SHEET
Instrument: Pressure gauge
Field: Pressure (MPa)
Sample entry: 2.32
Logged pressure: 0.16
